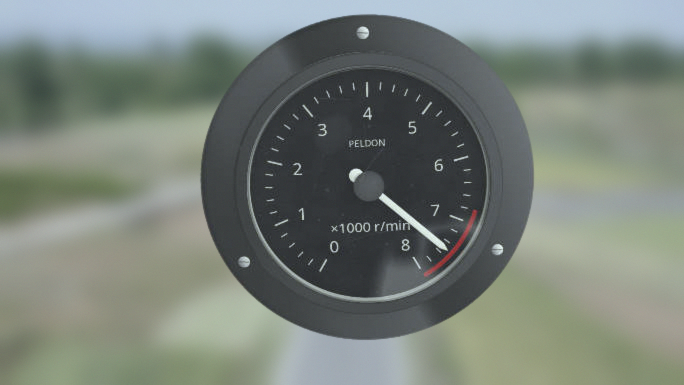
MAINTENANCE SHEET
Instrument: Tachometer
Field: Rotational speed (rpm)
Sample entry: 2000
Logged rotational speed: 7500
